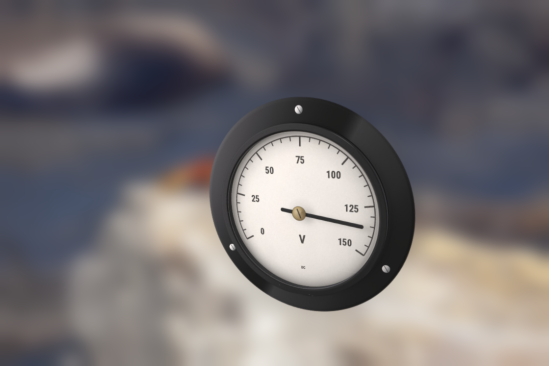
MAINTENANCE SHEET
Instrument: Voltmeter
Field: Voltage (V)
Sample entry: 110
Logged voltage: 135
